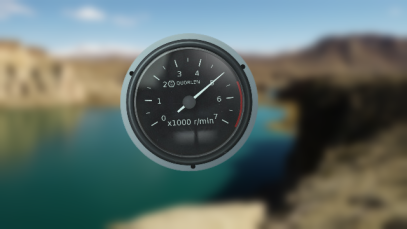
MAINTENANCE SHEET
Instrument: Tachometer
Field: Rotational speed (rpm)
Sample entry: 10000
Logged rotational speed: 5000
